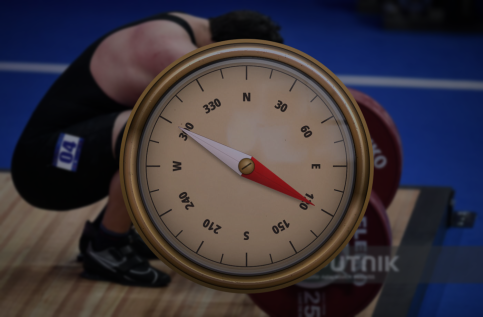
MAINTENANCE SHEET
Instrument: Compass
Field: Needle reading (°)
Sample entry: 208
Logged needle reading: 120
